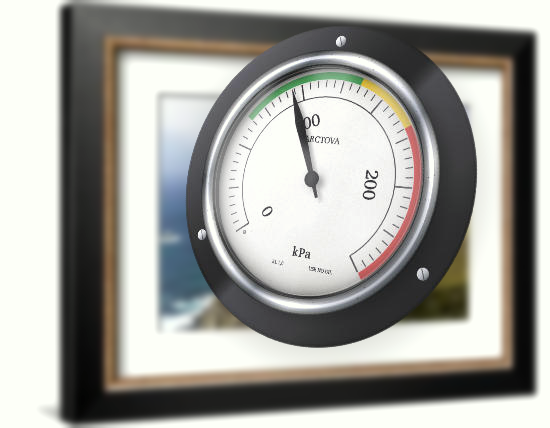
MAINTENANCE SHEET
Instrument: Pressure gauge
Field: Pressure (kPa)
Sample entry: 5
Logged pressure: 95
